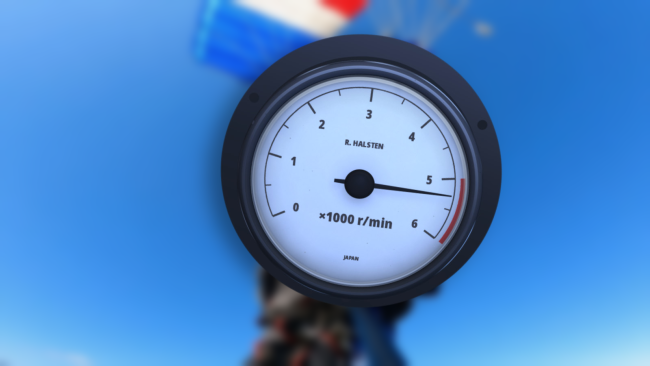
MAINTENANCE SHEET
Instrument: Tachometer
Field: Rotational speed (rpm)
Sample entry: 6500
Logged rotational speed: 5250
